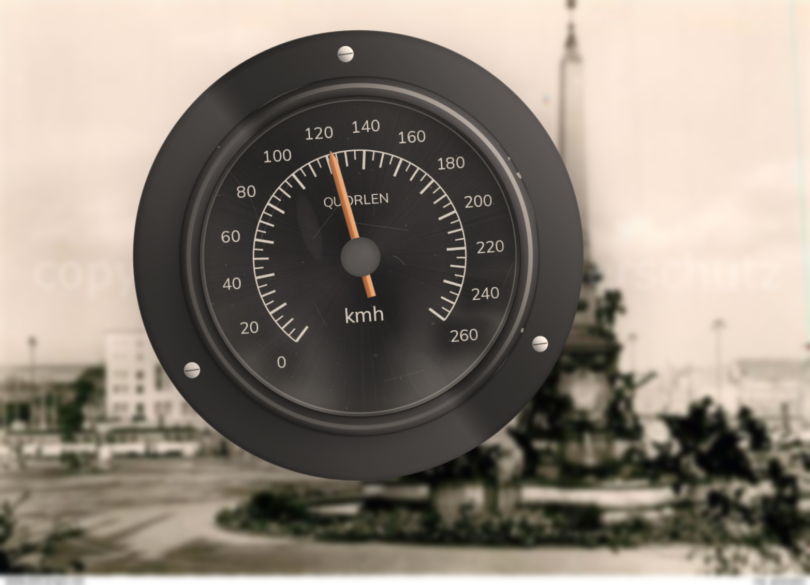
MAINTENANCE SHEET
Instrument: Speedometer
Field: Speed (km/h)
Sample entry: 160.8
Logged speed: 122.5
